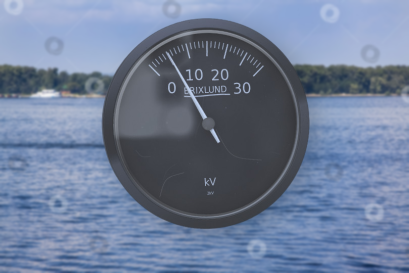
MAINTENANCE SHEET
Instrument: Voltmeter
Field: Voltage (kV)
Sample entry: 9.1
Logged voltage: 5
